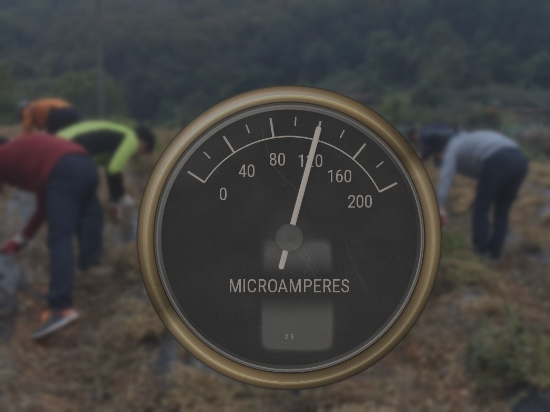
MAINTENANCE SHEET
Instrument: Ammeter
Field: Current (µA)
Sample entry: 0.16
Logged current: 120
